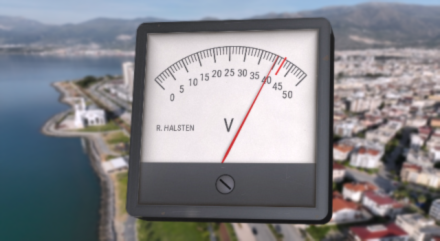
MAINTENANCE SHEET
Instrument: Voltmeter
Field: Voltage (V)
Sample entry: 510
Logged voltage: 40
